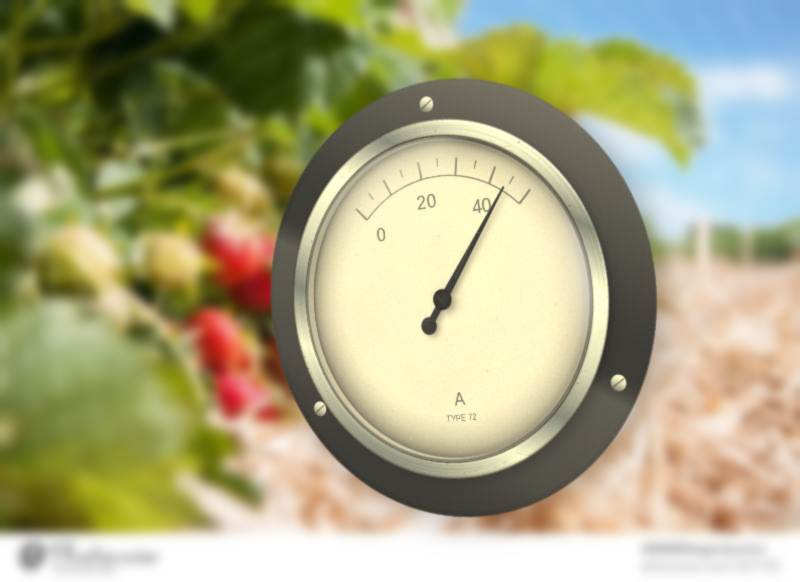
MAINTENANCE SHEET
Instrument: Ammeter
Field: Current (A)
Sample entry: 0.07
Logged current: 45
